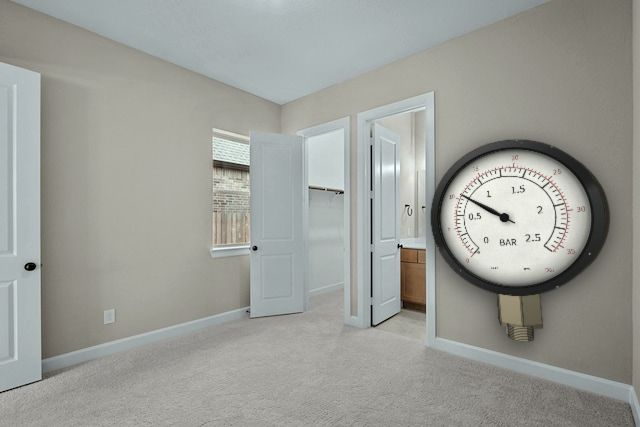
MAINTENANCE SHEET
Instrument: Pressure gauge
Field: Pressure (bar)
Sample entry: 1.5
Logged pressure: 0.75
